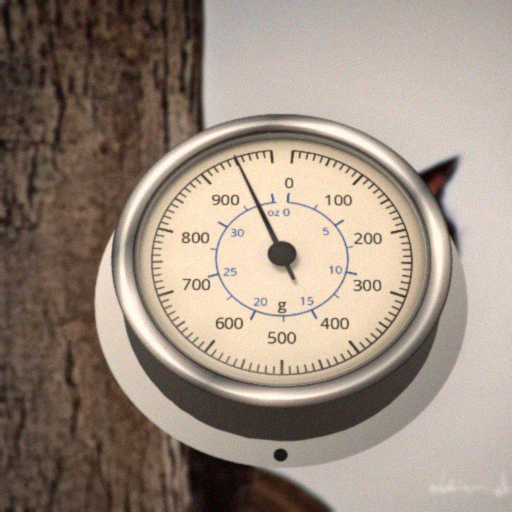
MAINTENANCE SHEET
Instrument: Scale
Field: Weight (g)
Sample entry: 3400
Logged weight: 950
